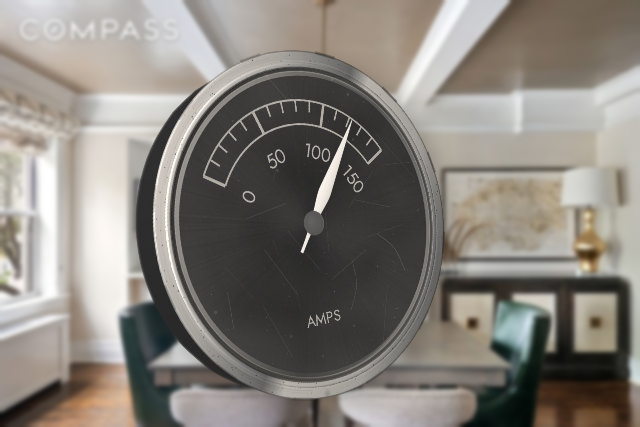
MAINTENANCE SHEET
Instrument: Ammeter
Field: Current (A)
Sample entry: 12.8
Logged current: 120
